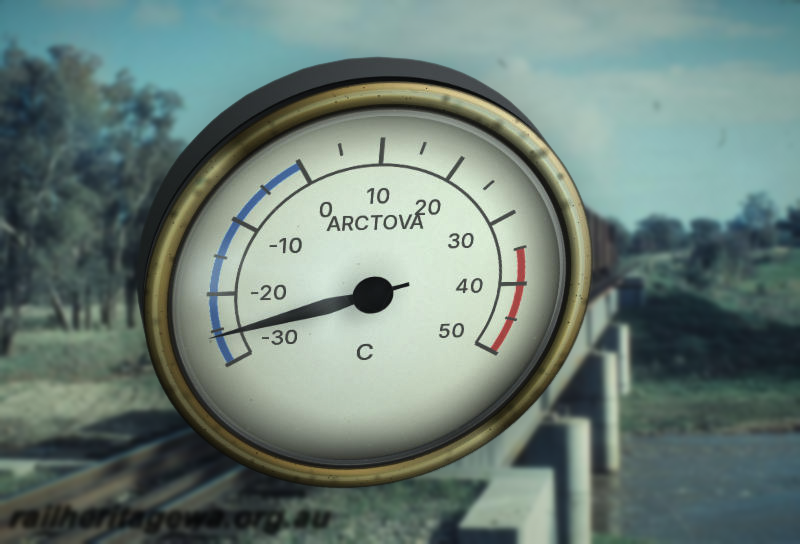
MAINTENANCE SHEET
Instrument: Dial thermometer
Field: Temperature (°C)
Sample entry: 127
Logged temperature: -25
